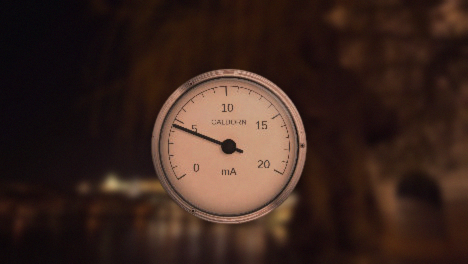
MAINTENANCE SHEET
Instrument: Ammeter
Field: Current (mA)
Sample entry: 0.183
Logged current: 4.5
